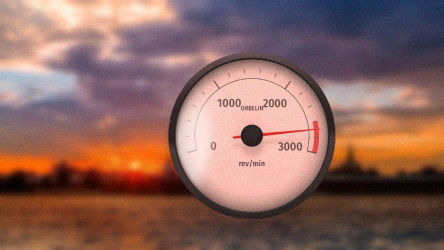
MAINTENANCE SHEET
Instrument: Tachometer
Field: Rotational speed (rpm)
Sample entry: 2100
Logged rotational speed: 2700
